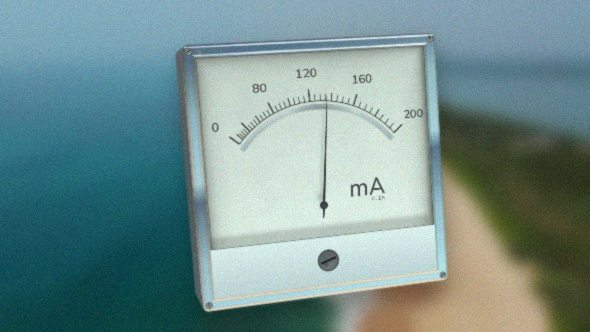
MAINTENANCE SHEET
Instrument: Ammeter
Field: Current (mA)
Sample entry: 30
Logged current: 135
